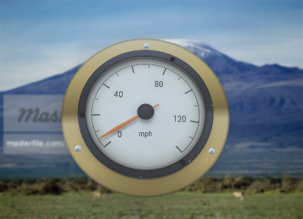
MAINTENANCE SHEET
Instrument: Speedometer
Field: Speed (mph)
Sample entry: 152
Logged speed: 5
